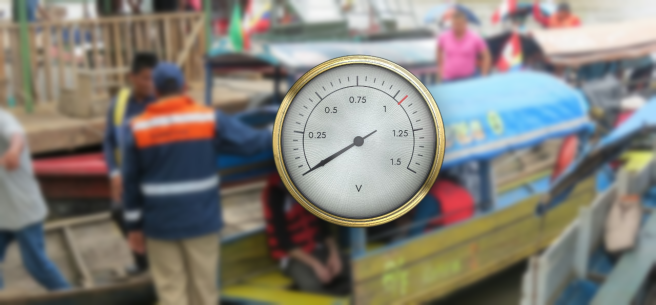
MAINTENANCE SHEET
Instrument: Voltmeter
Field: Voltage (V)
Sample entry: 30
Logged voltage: 0
